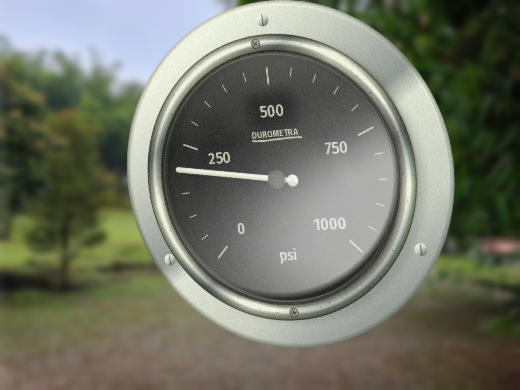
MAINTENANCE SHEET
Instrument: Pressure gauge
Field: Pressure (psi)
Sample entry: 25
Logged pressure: 200
